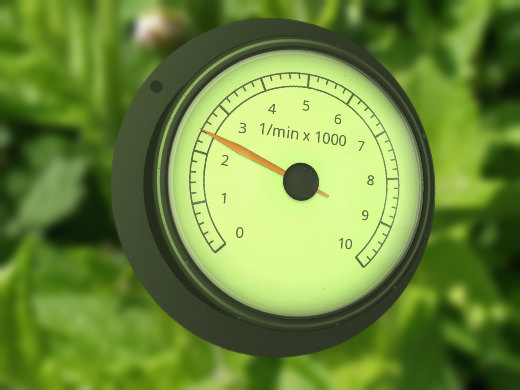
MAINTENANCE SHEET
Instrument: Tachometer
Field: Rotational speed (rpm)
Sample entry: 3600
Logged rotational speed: 2400
